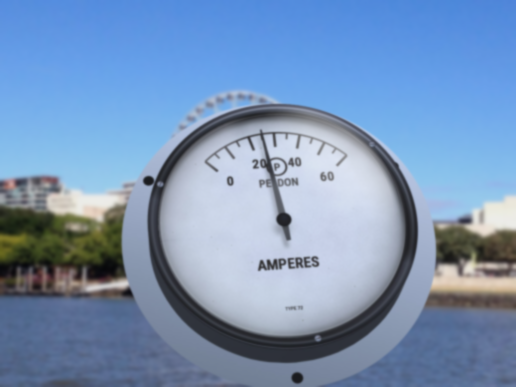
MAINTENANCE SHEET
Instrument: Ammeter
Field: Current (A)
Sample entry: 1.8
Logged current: 25
